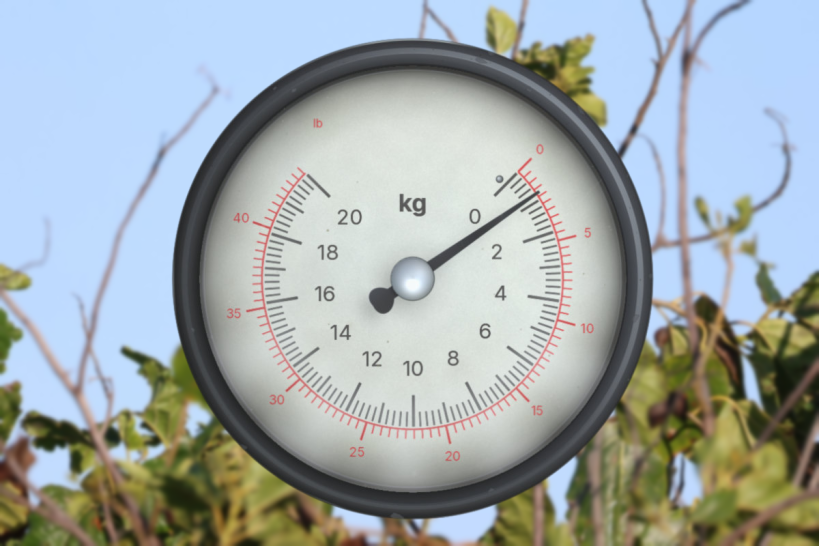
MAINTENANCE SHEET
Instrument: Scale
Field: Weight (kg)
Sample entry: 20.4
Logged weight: 0.8
